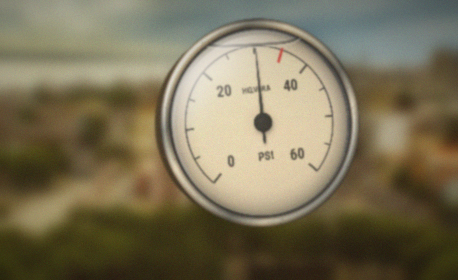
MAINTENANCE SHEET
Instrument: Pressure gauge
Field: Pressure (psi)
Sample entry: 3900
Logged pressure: 30
